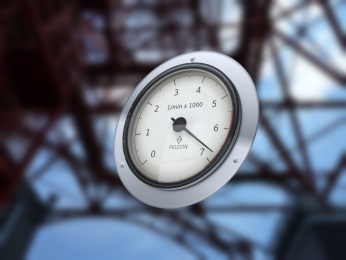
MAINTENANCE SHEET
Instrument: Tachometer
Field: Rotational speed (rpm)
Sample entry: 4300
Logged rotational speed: 6750
